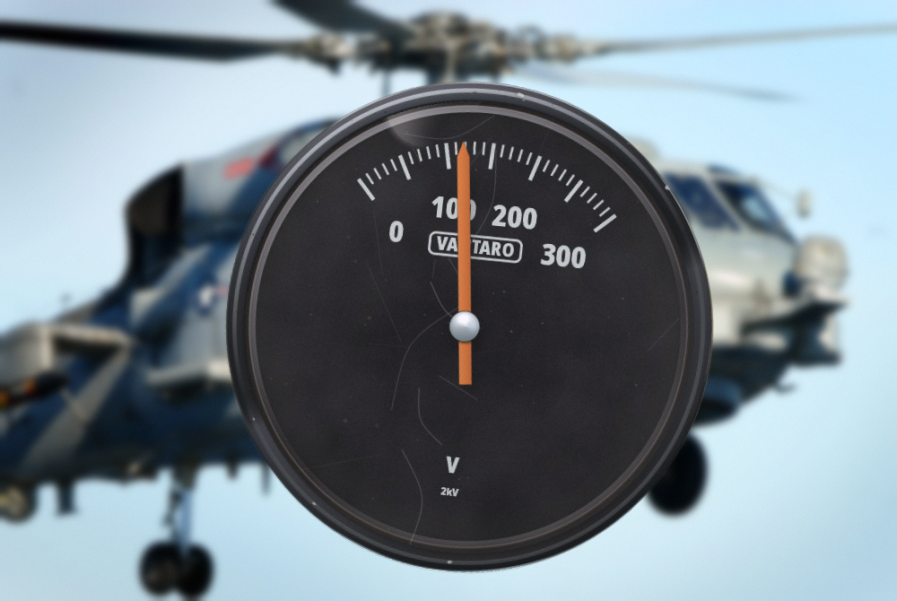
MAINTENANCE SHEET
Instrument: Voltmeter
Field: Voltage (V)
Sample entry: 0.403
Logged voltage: 120
